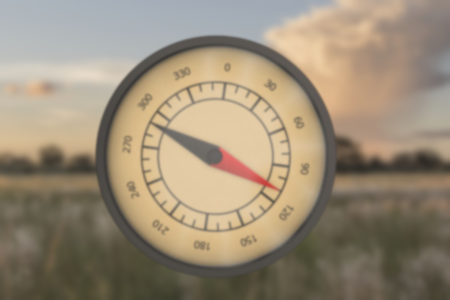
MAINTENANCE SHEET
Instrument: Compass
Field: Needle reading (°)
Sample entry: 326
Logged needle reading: 110
